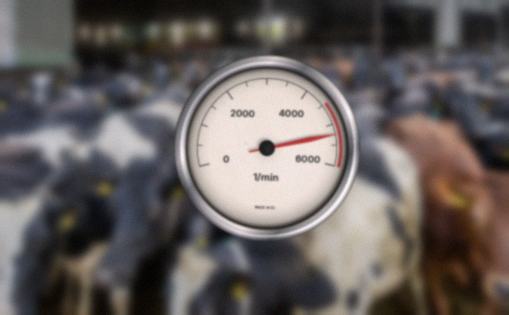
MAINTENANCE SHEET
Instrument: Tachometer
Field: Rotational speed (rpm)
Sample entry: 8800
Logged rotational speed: 5250
